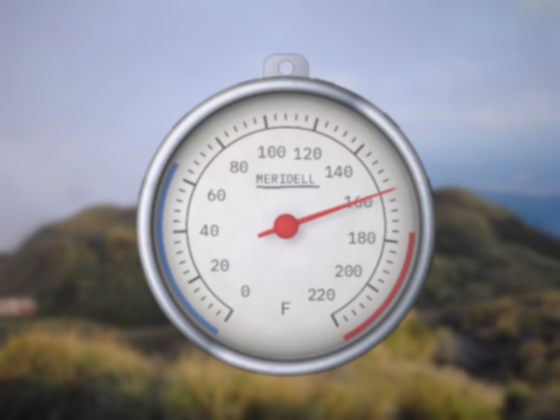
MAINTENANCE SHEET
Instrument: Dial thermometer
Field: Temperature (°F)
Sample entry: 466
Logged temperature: 160
